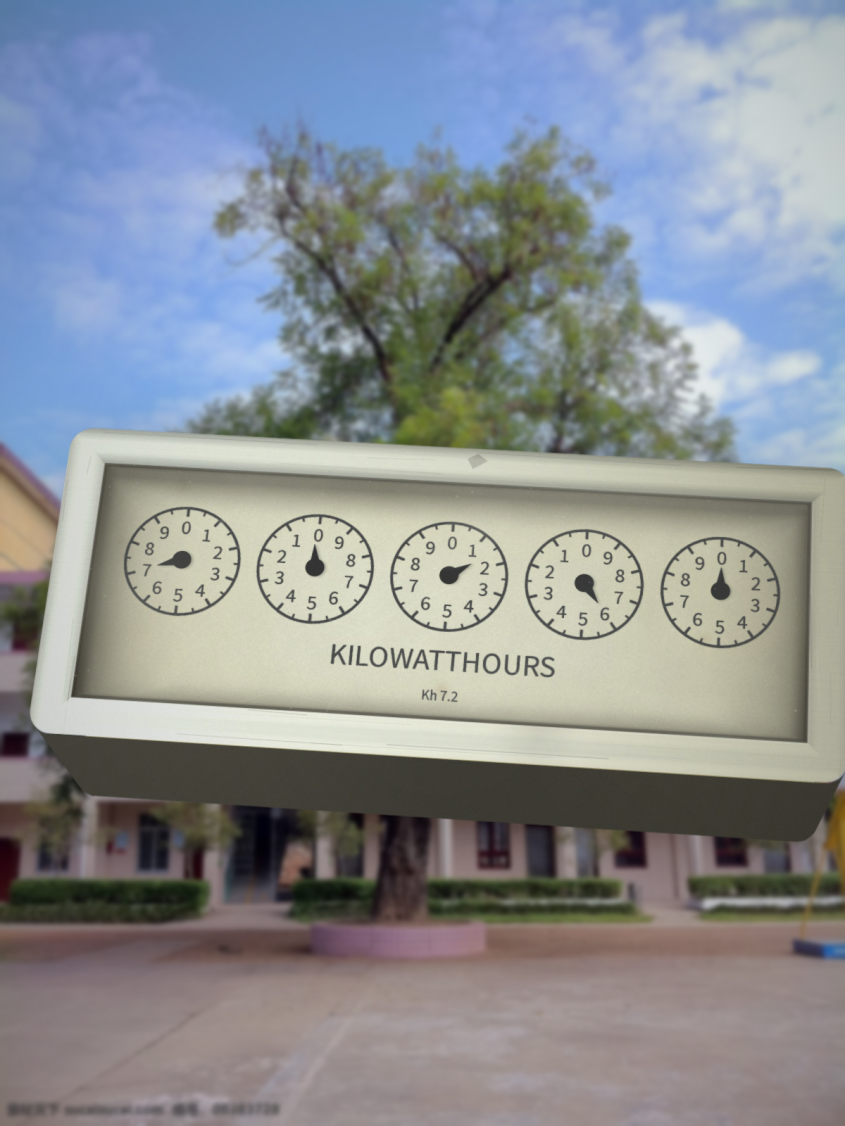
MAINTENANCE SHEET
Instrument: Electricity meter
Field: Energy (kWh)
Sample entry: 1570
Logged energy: 70160
